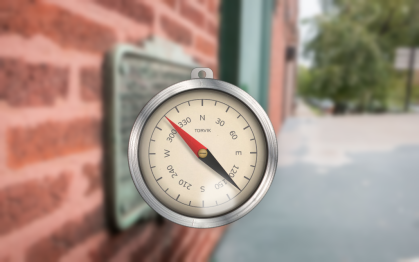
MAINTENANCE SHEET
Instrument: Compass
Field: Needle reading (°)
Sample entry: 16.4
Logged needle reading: 315
